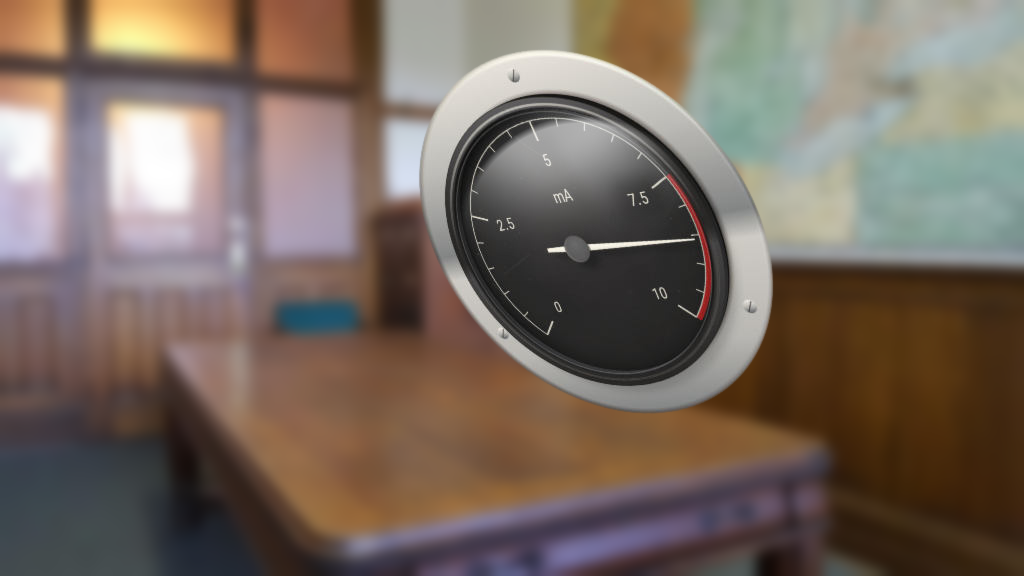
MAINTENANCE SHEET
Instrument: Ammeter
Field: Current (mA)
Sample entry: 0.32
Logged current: 8.5
